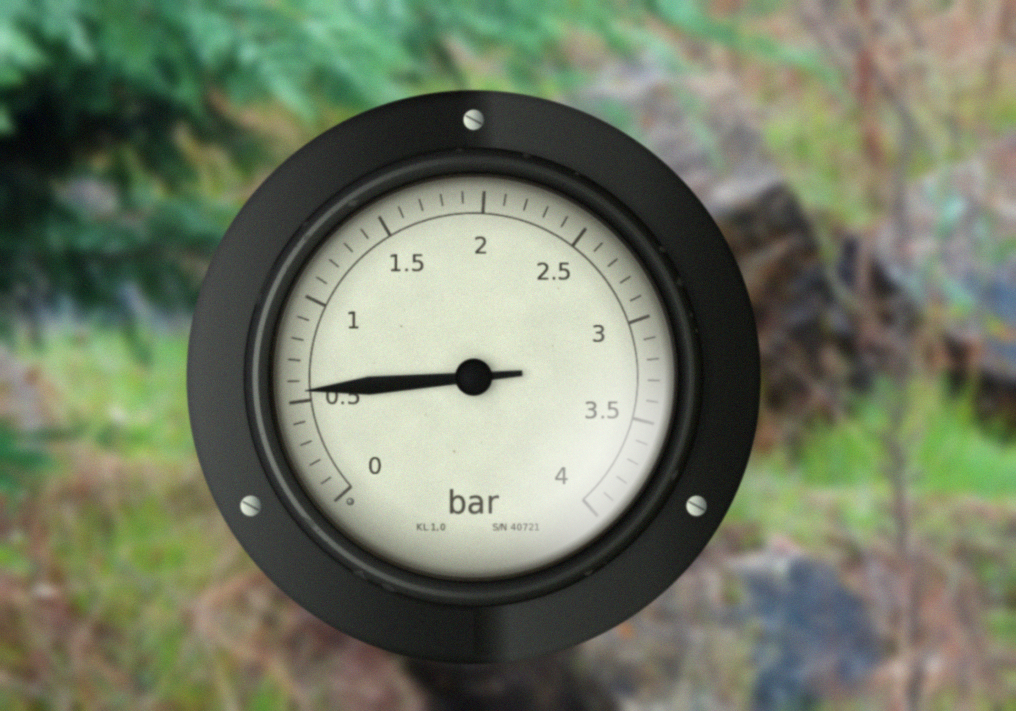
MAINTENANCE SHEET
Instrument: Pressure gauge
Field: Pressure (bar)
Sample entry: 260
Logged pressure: 0.55
